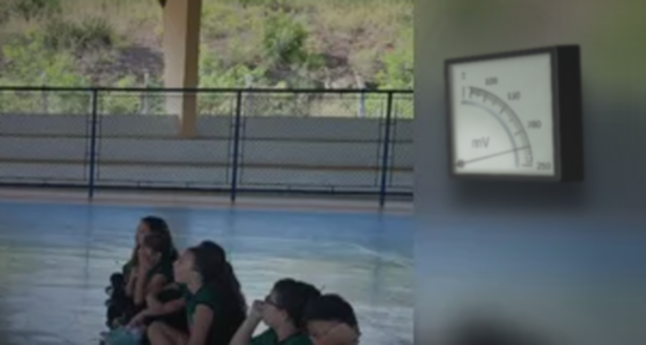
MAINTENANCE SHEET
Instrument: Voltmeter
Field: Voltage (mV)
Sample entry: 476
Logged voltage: 225
